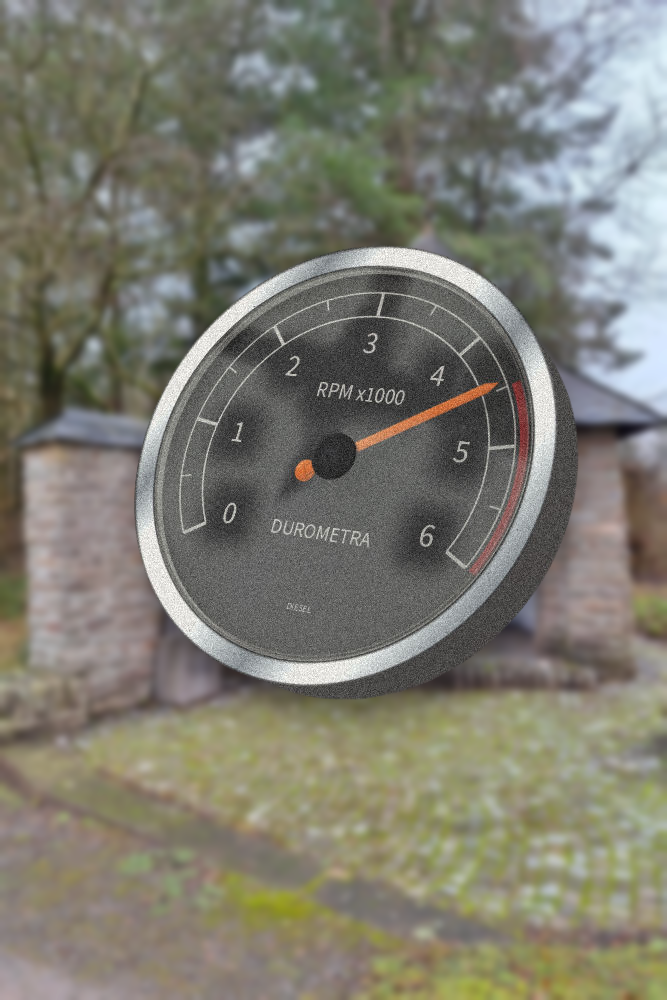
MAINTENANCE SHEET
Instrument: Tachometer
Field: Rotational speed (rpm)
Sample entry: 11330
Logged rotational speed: 4500
